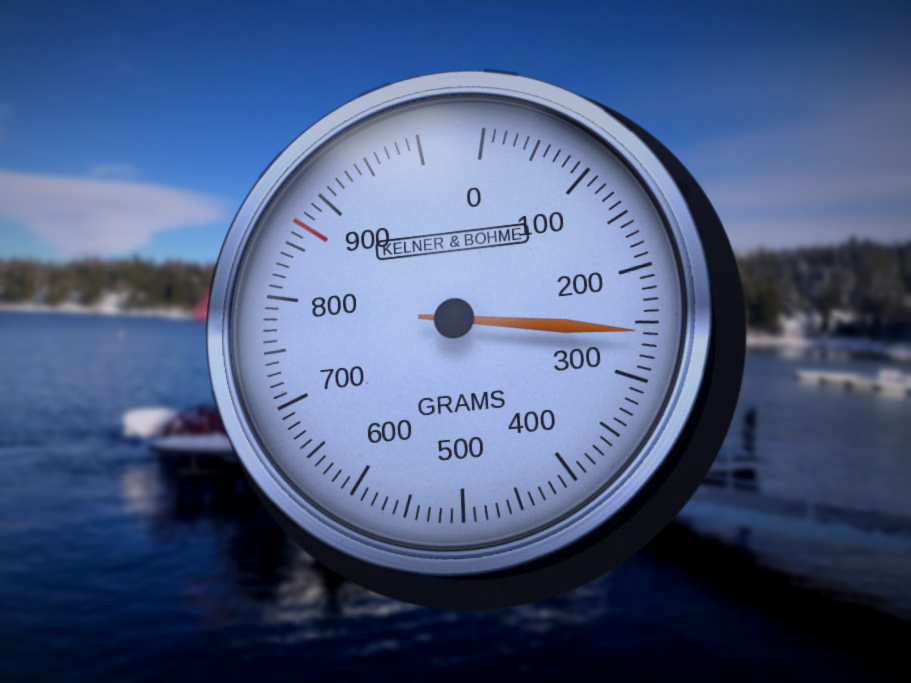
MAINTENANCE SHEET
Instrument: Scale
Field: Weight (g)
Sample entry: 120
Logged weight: 260
